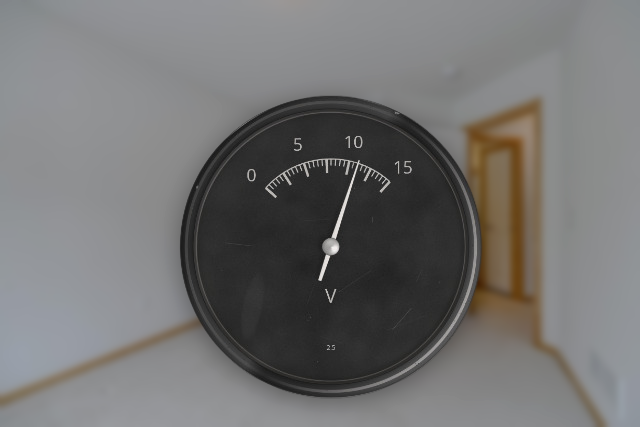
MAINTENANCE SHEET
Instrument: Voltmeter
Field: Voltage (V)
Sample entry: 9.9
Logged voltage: 11
